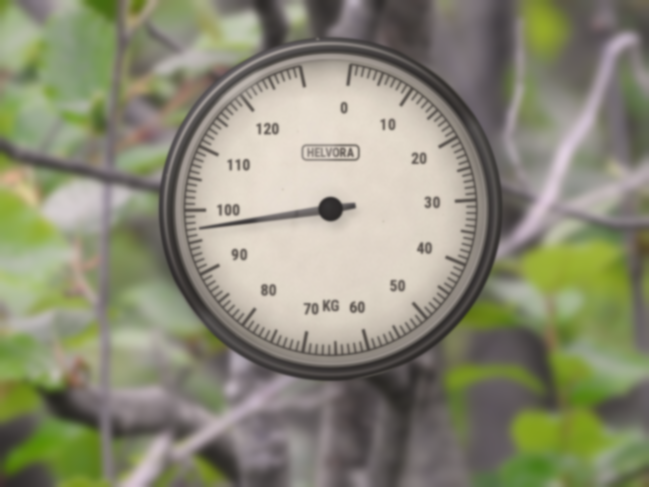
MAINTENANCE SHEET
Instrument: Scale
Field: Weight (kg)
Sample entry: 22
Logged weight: 97
